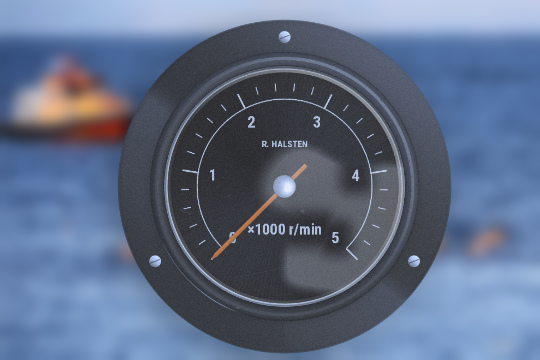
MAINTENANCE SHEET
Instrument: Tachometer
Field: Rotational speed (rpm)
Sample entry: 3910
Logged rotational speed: 0
